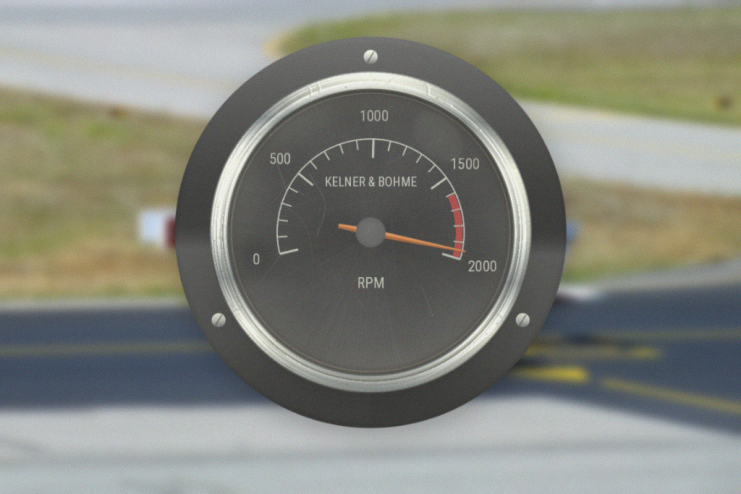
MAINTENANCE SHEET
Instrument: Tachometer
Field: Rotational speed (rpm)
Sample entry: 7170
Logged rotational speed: 1950
